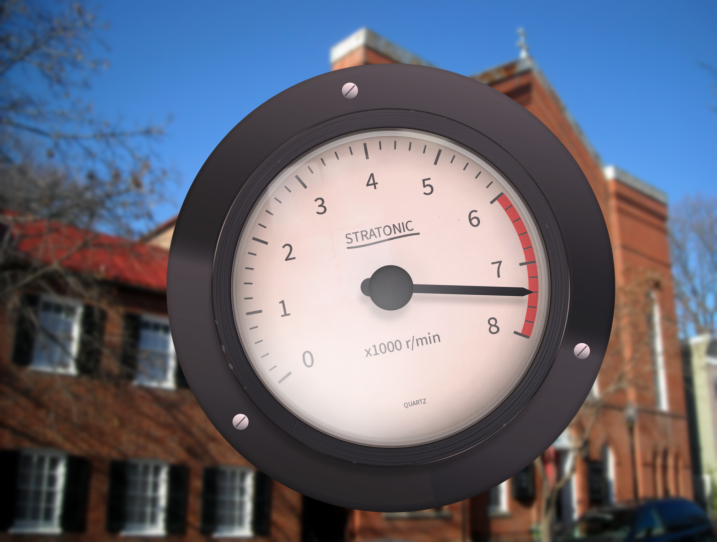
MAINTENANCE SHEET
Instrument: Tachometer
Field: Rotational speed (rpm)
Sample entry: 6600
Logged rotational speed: 7400
